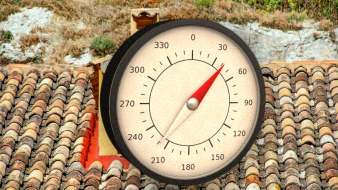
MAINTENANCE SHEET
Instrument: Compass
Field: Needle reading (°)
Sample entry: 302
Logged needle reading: 40
